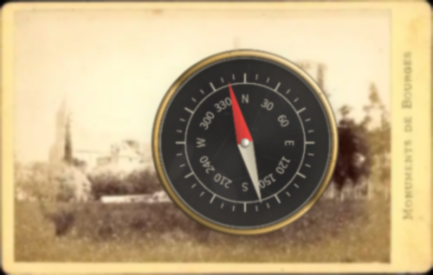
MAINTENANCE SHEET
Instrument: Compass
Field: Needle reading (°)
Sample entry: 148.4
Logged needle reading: 345
